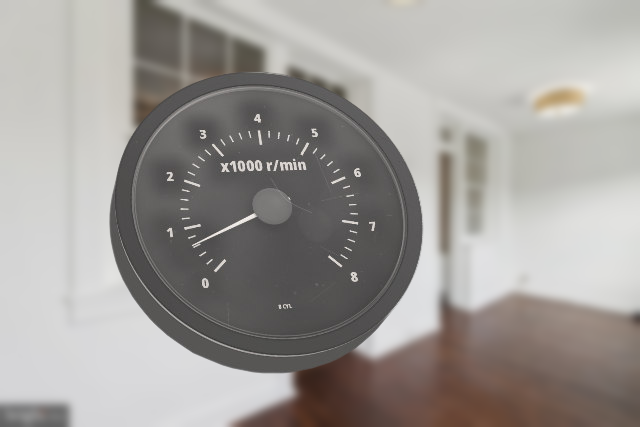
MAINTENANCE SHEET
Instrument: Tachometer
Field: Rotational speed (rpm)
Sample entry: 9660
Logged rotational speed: 600
